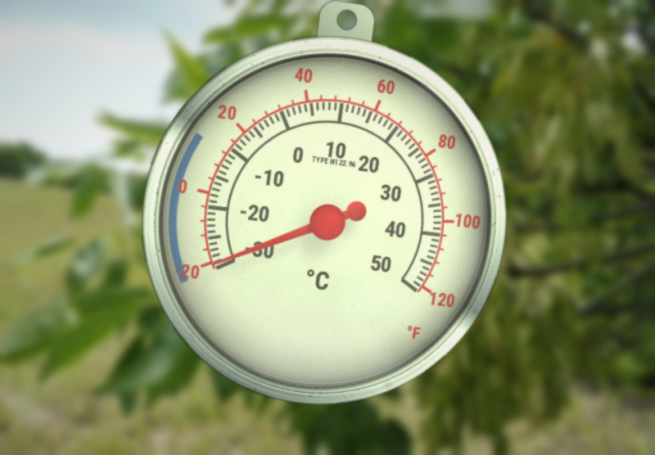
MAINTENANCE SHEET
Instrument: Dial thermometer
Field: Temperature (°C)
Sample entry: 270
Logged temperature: -29
